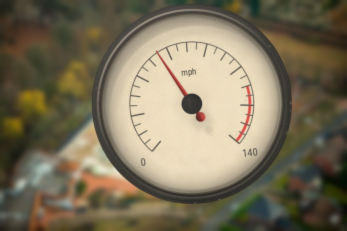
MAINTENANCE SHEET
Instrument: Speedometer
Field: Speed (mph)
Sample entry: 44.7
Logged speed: 55
